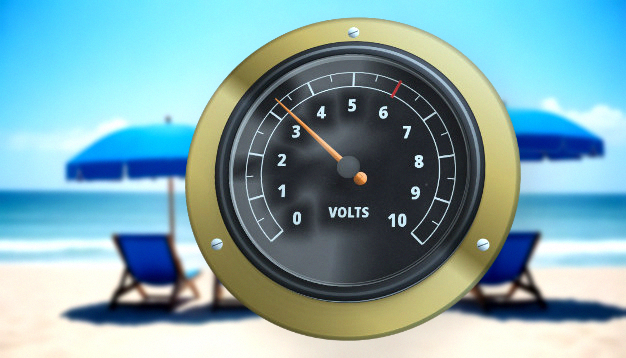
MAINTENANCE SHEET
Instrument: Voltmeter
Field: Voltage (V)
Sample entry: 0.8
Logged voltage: 3.25
